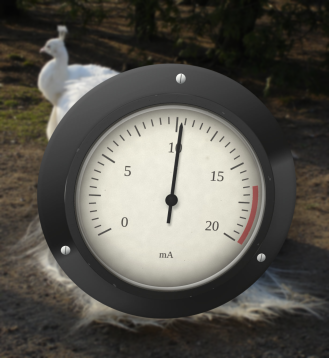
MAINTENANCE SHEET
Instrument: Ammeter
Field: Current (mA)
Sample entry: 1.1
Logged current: 10.25
